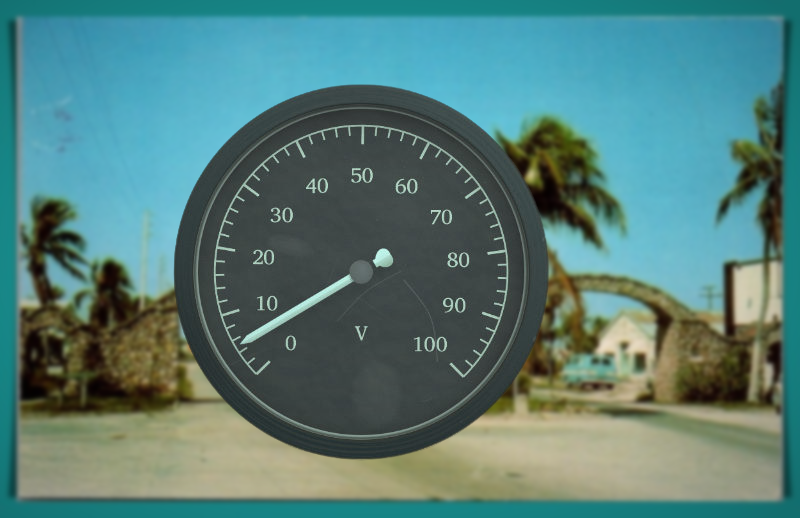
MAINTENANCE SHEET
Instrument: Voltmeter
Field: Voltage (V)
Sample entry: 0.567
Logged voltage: 5
